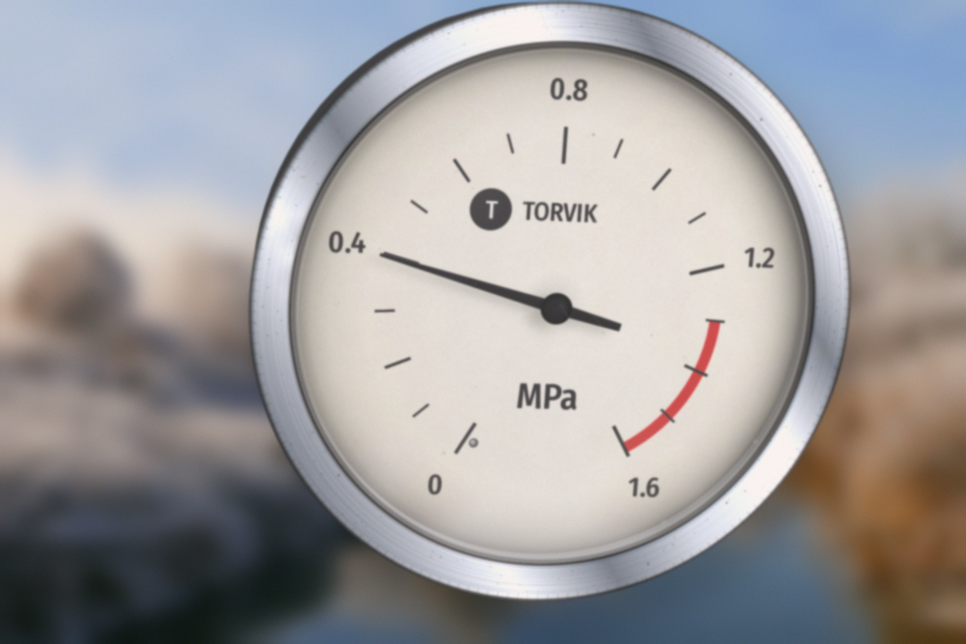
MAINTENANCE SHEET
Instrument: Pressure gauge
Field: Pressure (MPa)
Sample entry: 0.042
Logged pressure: 0.4
